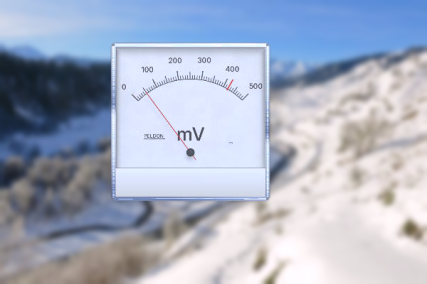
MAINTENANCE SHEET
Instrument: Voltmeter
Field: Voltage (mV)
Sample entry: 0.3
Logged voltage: 50
